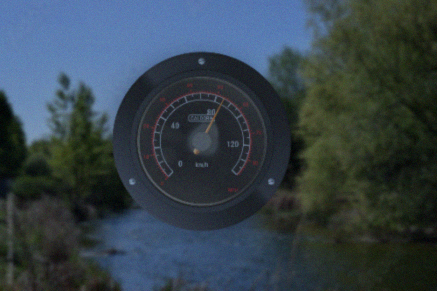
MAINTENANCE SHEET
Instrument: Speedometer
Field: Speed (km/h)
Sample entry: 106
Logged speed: 85
